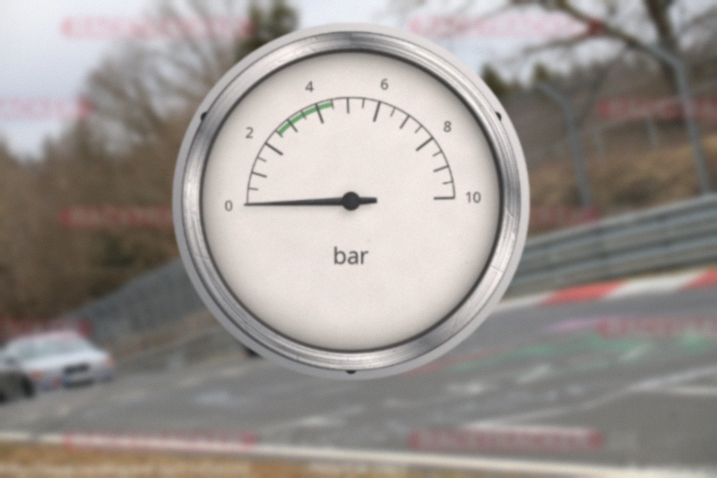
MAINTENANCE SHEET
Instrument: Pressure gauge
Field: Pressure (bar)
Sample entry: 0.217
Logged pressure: 0
